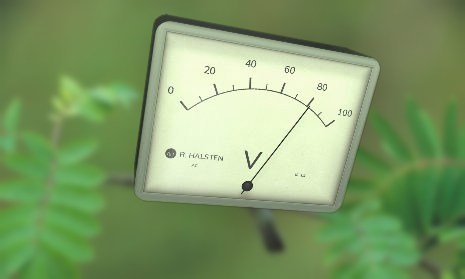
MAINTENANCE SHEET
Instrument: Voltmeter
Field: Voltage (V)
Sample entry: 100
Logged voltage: 80
